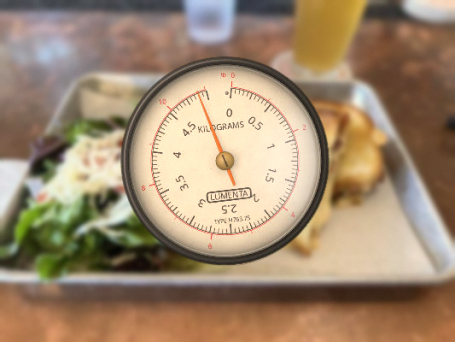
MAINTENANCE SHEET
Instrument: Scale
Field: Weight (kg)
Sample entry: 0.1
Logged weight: 4.9
